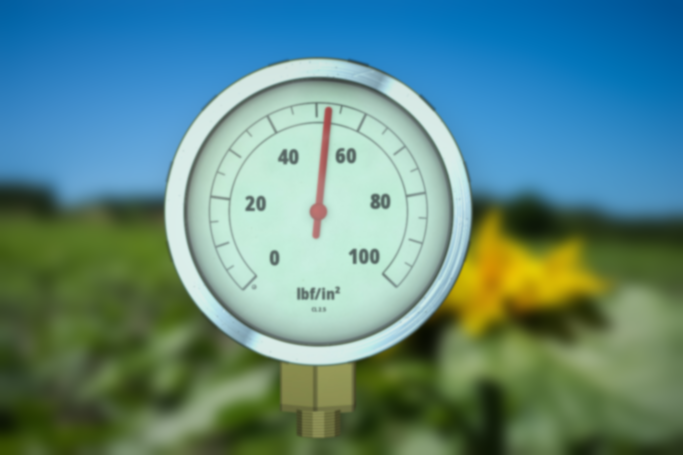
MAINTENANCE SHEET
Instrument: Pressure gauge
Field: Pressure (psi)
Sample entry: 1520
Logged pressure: 52.5
